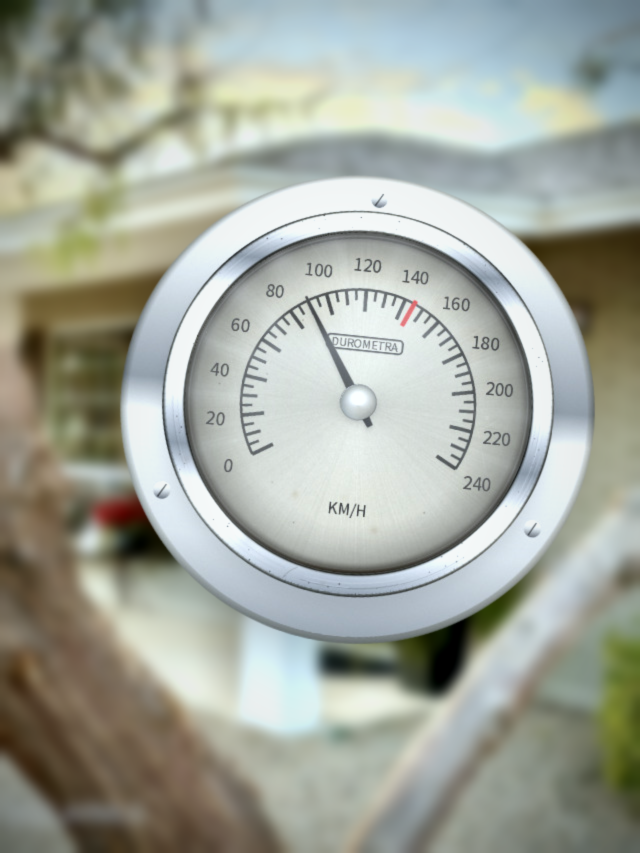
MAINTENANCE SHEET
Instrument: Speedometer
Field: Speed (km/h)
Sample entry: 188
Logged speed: 90
